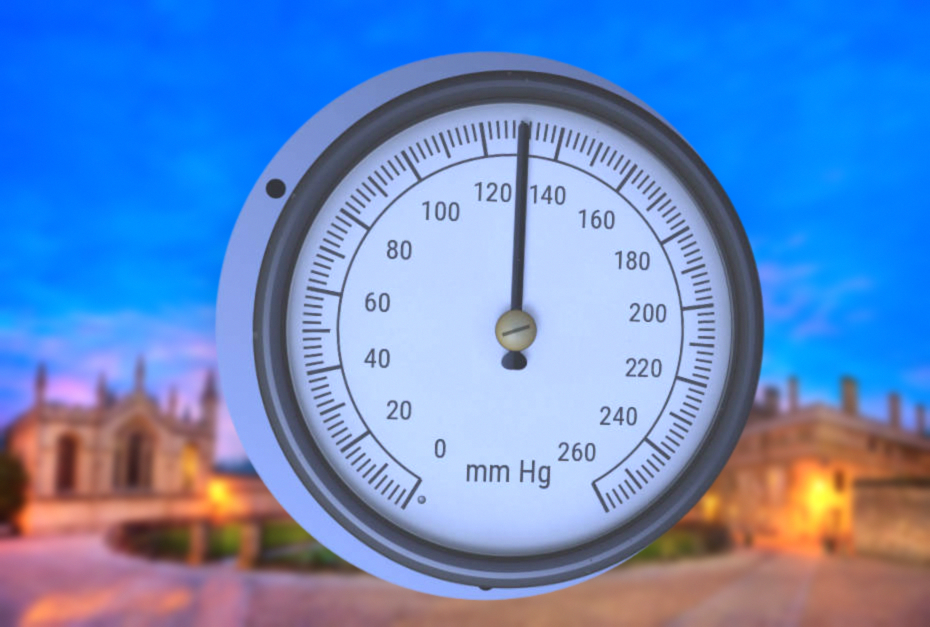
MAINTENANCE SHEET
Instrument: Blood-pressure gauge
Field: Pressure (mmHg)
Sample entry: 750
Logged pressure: 130
